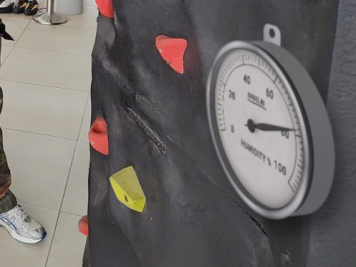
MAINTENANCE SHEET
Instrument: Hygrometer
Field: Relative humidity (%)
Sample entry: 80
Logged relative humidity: 78
